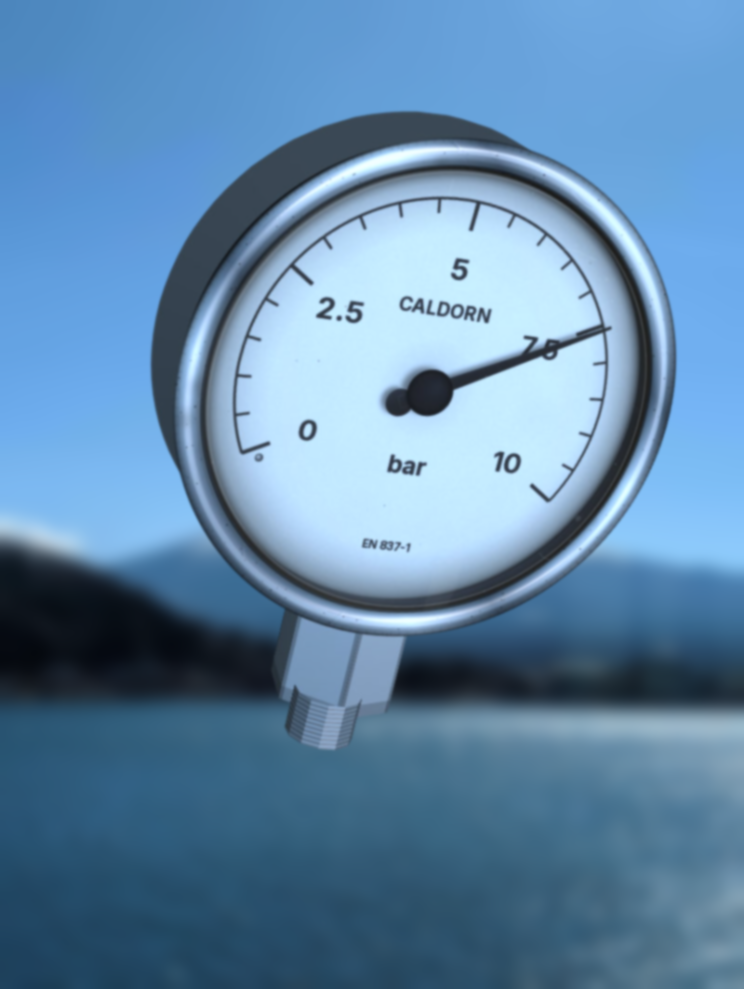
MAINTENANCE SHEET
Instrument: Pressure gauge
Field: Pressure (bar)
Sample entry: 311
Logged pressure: 7.5
